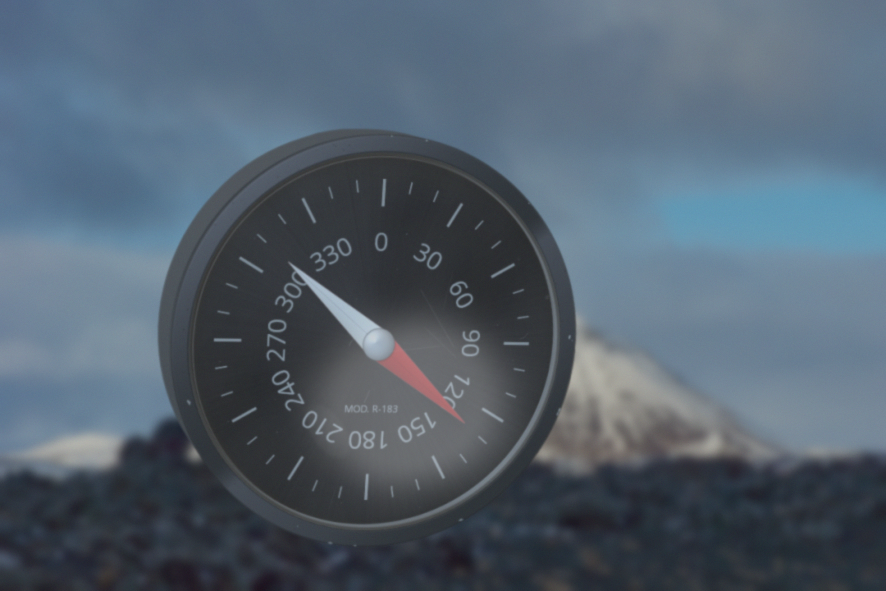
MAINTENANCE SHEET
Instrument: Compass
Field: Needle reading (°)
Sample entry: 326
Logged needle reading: 130
